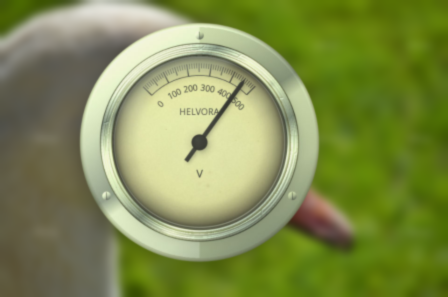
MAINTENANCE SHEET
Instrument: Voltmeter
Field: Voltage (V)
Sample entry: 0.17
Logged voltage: 450
